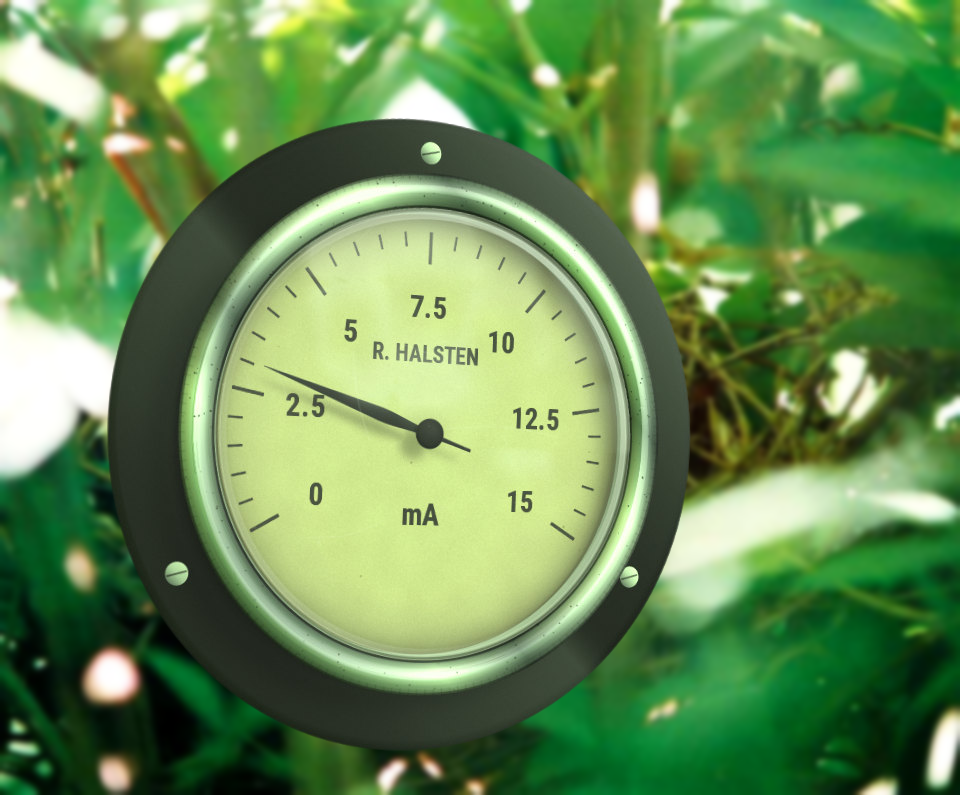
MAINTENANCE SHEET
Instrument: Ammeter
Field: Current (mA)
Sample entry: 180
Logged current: 3
